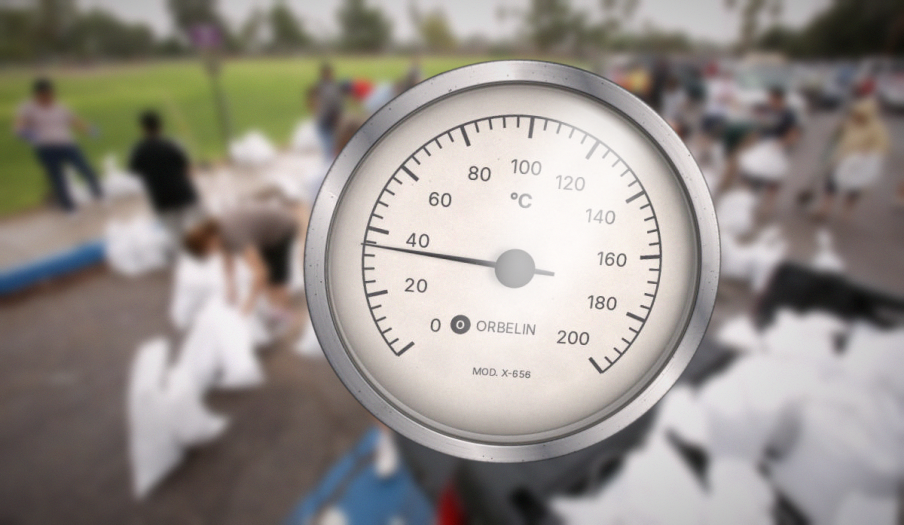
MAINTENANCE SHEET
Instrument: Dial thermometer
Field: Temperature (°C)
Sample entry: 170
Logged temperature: 36
